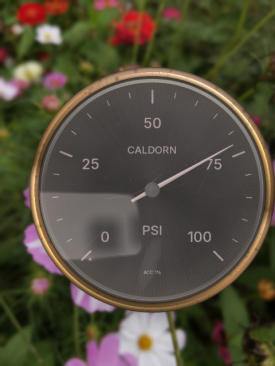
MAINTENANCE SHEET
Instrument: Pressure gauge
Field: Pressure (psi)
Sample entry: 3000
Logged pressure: 72.5
